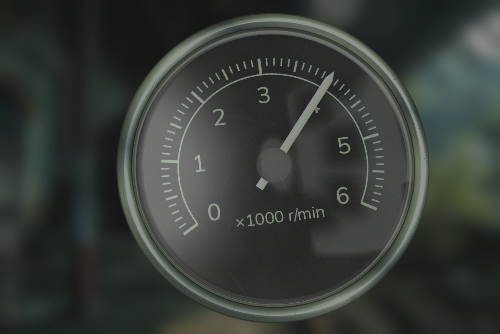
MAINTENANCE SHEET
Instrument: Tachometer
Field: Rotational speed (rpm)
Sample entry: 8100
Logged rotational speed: 4000
